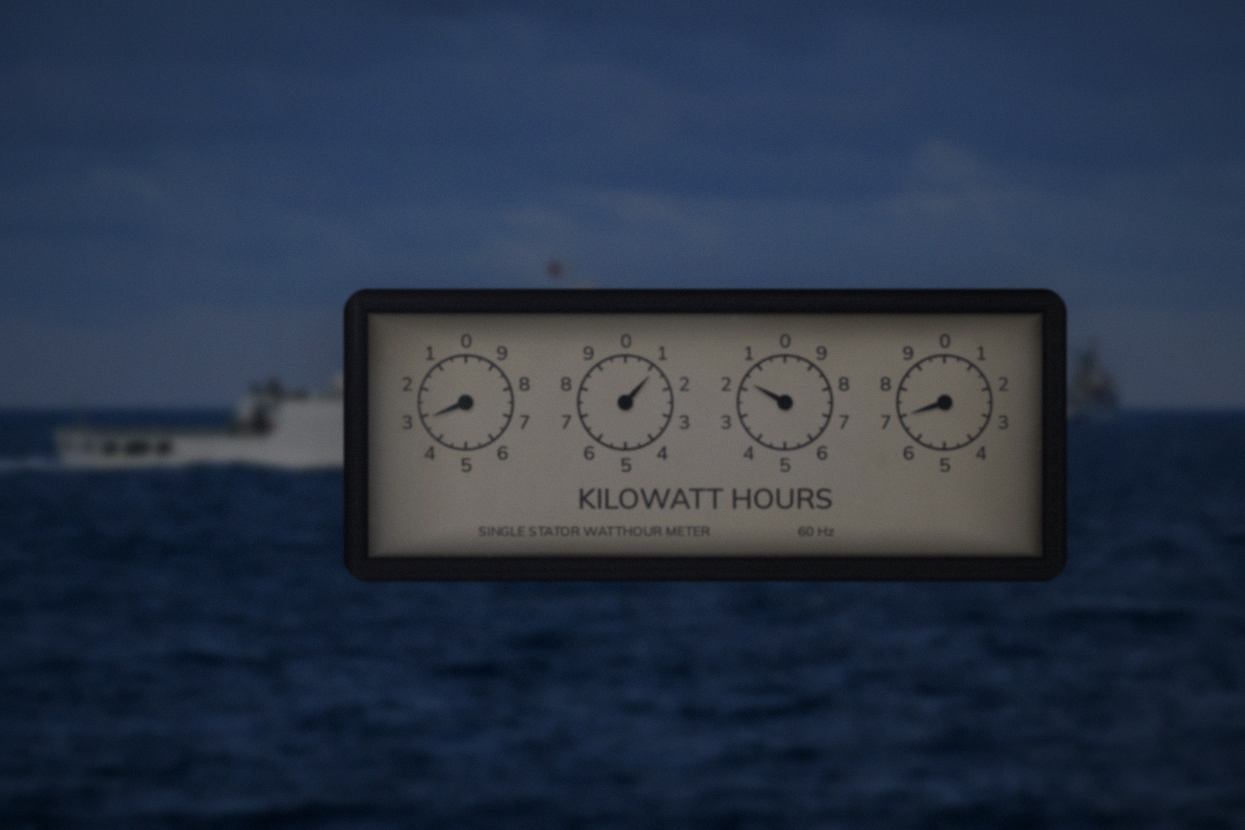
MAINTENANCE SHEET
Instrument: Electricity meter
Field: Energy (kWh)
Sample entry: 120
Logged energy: 3117
